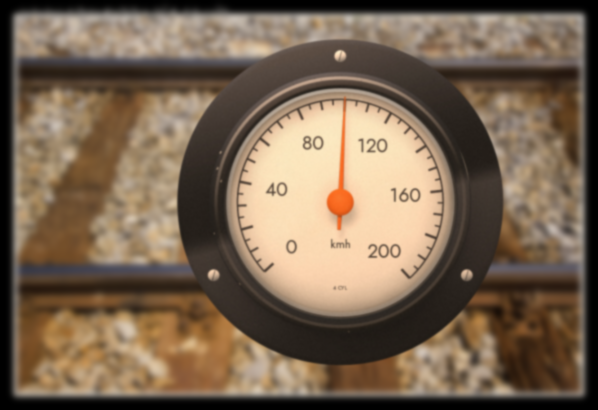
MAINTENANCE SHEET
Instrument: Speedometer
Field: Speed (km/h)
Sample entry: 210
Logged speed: 100
